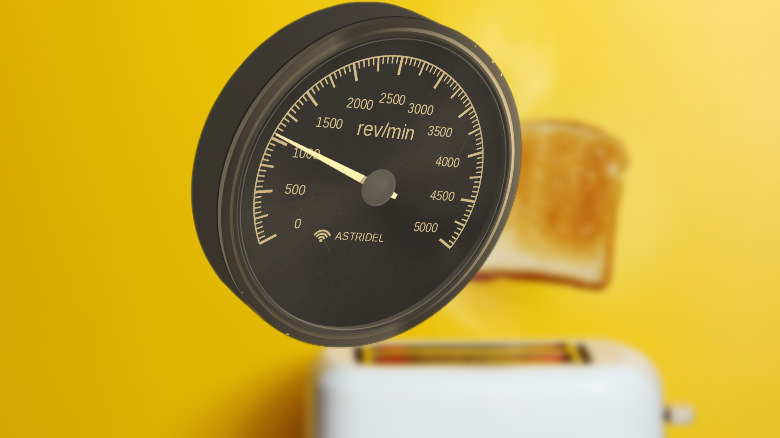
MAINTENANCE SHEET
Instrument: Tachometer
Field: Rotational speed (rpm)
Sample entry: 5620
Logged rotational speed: 1050
